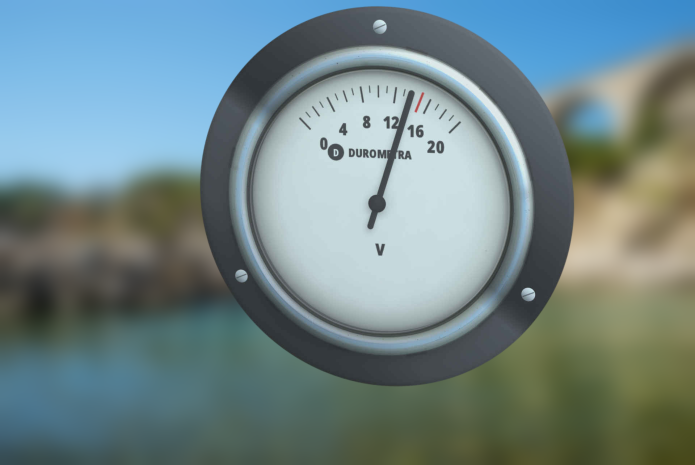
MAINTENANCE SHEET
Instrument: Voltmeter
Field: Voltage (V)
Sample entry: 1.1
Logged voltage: 14
